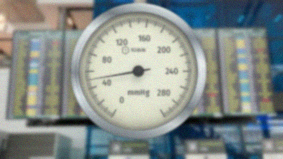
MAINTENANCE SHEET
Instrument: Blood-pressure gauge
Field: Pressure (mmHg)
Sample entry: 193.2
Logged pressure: 50
